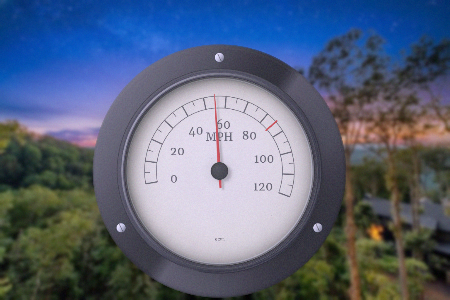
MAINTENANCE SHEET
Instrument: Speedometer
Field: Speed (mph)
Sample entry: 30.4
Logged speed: 55
